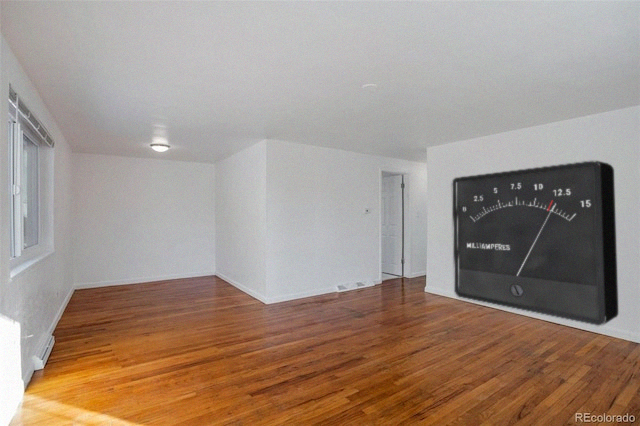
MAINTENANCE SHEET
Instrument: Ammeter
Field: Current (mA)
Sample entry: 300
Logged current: 12.5
